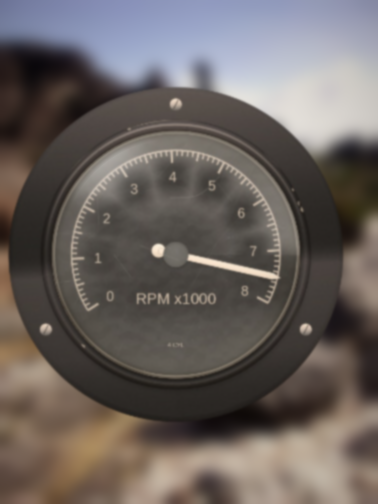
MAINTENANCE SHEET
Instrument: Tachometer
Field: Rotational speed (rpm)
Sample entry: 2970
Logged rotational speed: 7500
